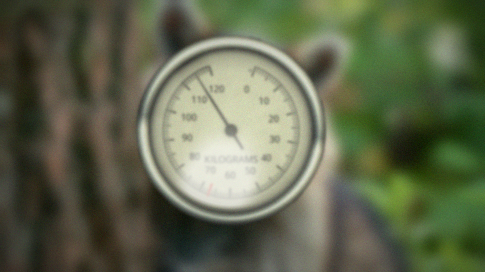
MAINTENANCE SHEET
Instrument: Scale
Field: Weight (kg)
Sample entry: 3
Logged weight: 115
